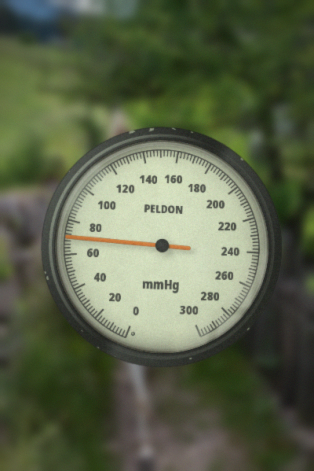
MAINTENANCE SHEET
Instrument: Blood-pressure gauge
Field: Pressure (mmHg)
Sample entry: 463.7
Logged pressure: 70
